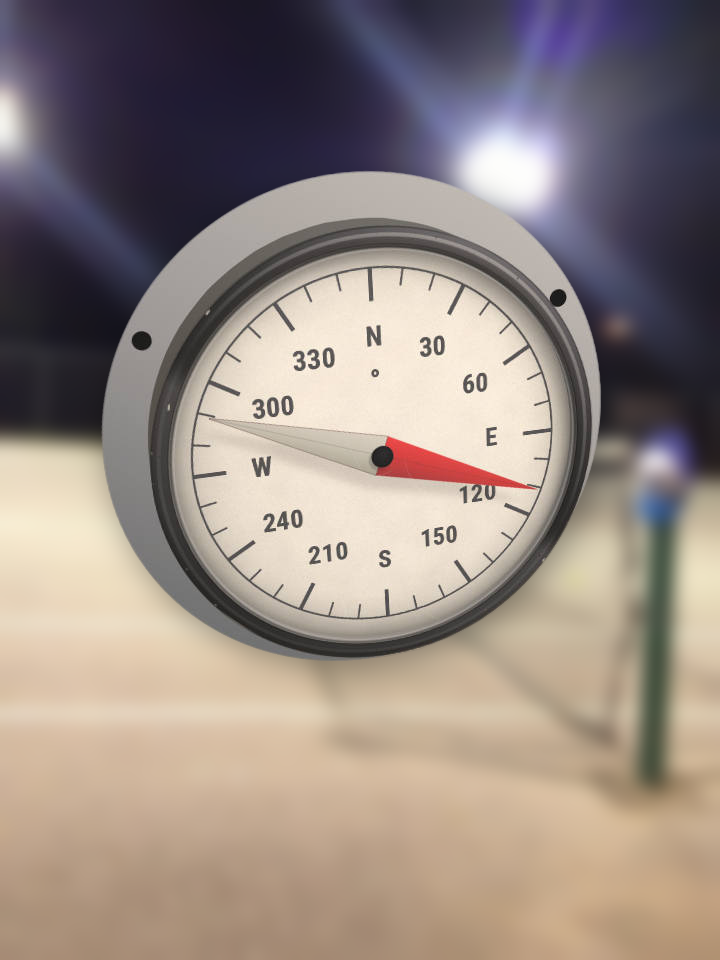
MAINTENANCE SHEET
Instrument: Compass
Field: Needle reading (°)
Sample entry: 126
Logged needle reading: 110
